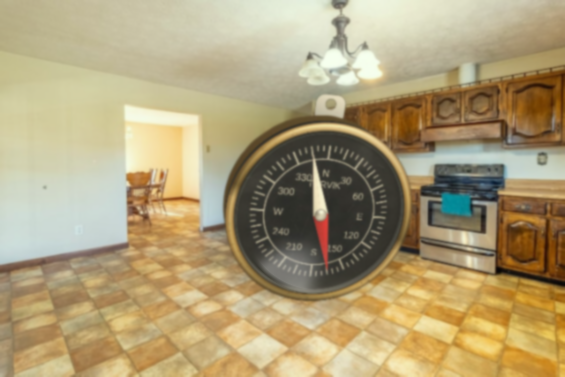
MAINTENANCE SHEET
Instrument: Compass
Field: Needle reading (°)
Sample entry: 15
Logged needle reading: 165
